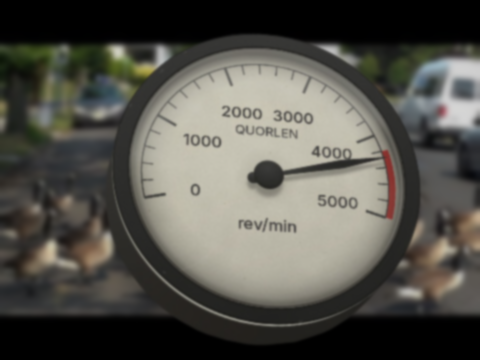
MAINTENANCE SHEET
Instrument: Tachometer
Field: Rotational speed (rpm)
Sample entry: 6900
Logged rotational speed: 4300
